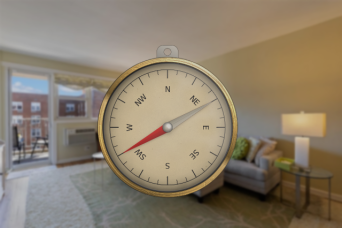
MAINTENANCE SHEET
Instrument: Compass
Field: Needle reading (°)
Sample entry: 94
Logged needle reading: 240
